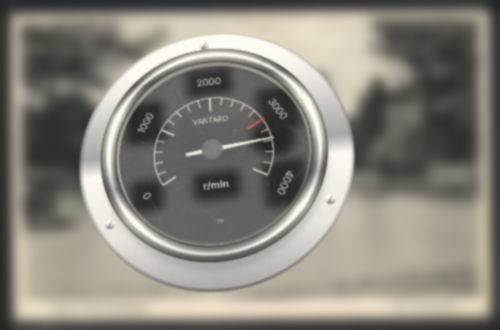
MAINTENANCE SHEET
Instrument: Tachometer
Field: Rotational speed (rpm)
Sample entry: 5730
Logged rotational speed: 3400
